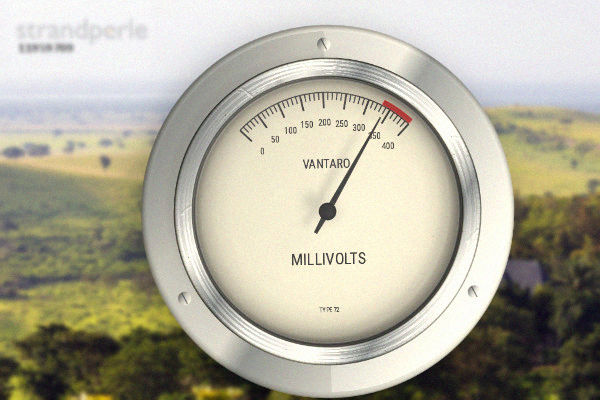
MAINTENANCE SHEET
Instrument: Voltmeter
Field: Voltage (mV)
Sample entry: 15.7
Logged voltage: 340
